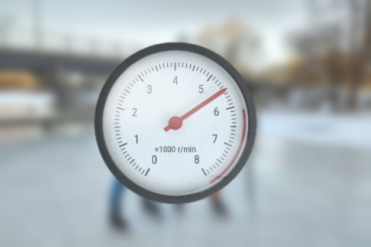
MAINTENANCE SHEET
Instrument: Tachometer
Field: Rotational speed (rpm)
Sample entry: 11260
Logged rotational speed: 5500
